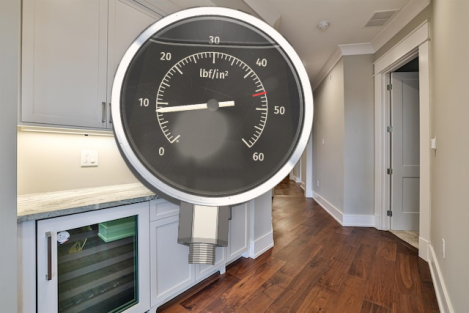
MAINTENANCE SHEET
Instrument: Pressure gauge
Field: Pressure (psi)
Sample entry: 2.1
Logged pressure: 8
